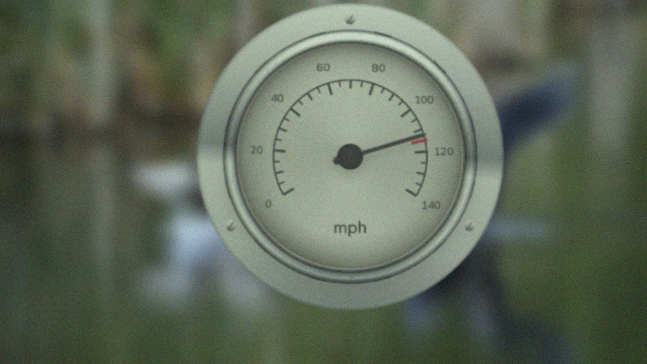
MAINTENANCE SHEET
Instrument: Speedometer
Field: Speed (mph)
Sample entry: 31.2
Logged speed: 112.5
